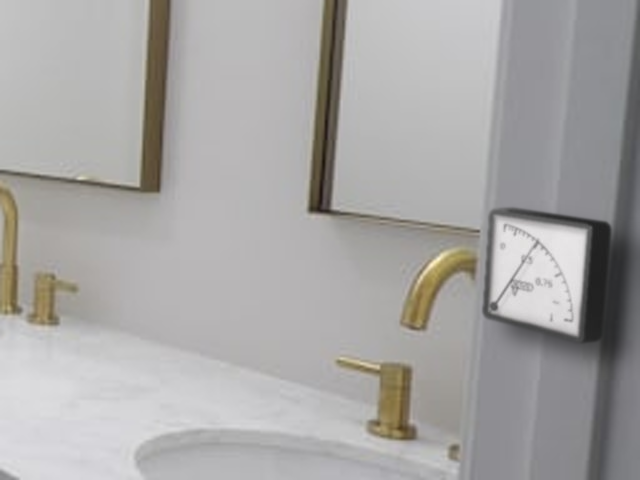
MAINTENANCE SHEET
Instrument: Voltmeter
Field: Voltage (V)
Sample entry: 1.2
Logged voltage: 0.5
